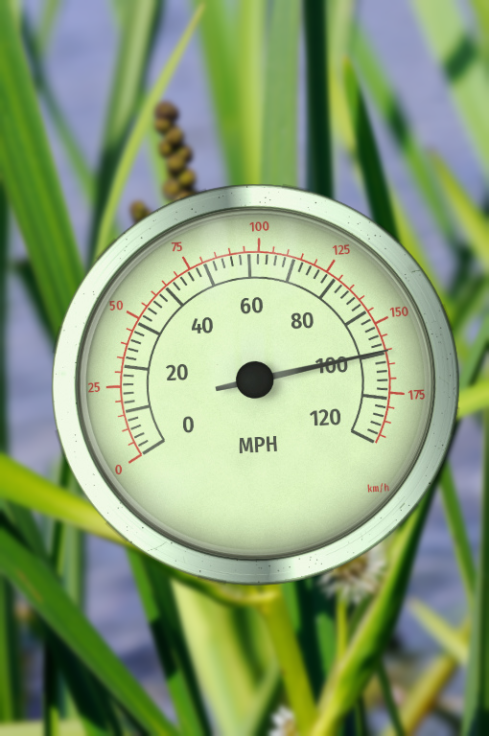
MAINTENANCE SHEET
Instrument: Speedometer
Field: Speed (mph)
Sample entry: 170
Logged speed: 100
